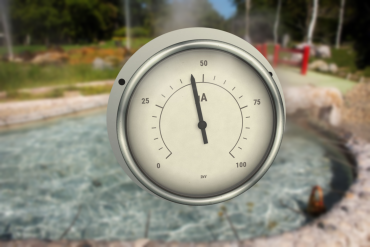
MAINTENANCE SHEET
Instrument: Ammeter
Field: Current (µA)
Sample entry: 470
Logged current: 45
